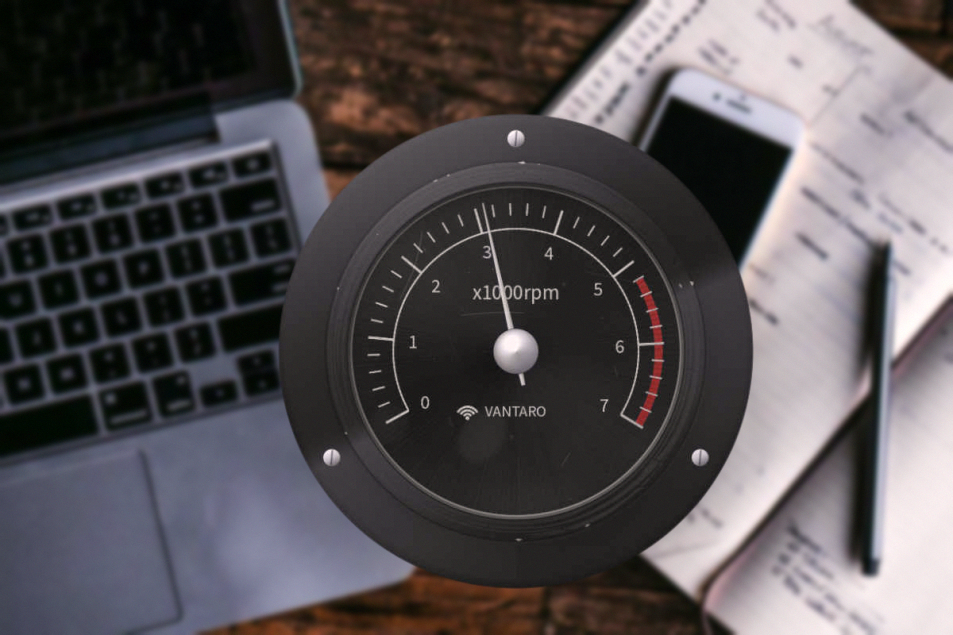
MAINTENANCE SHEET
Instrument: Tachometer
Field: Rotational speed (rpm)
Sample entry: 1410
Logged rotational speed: 3100
